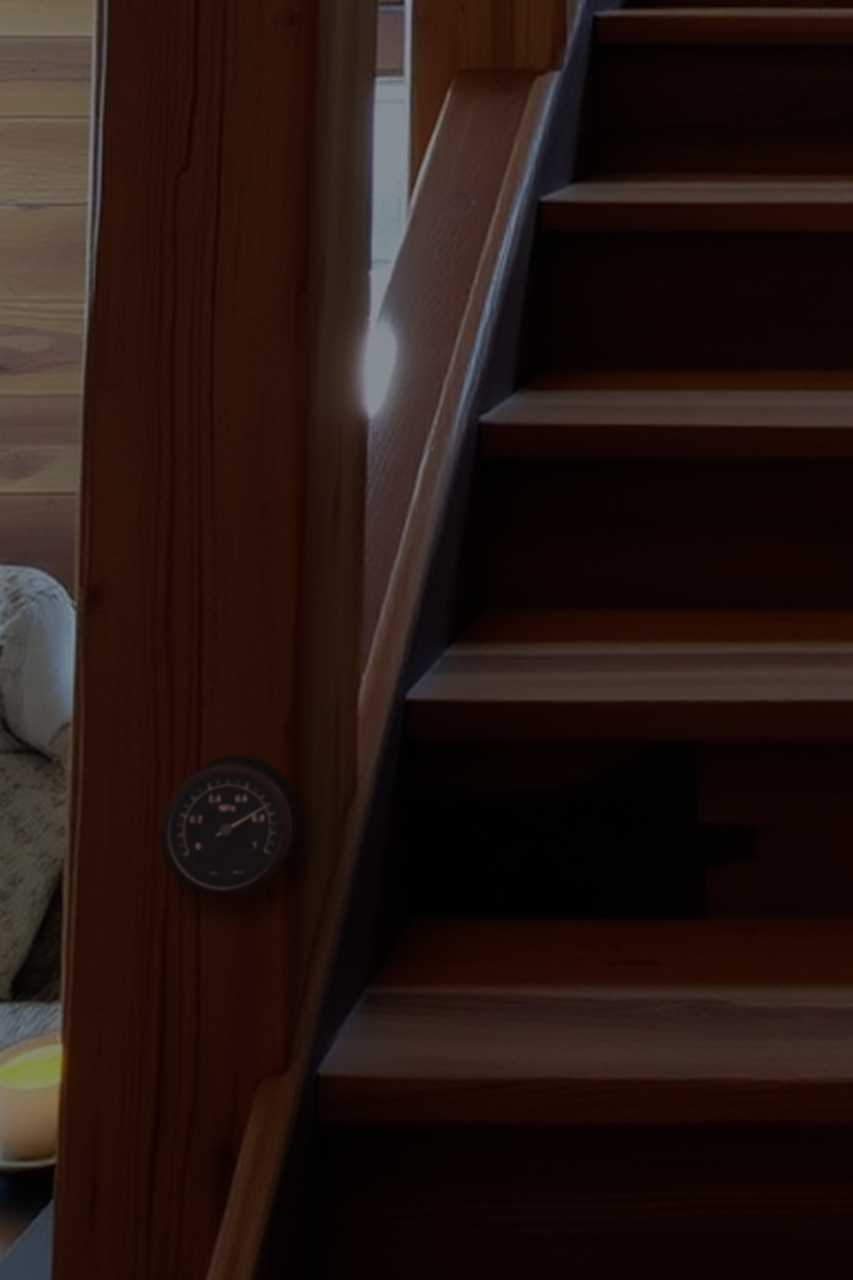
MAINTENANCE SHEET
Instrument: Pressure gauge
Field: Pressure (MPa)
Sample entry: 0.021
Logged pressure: 0.75
